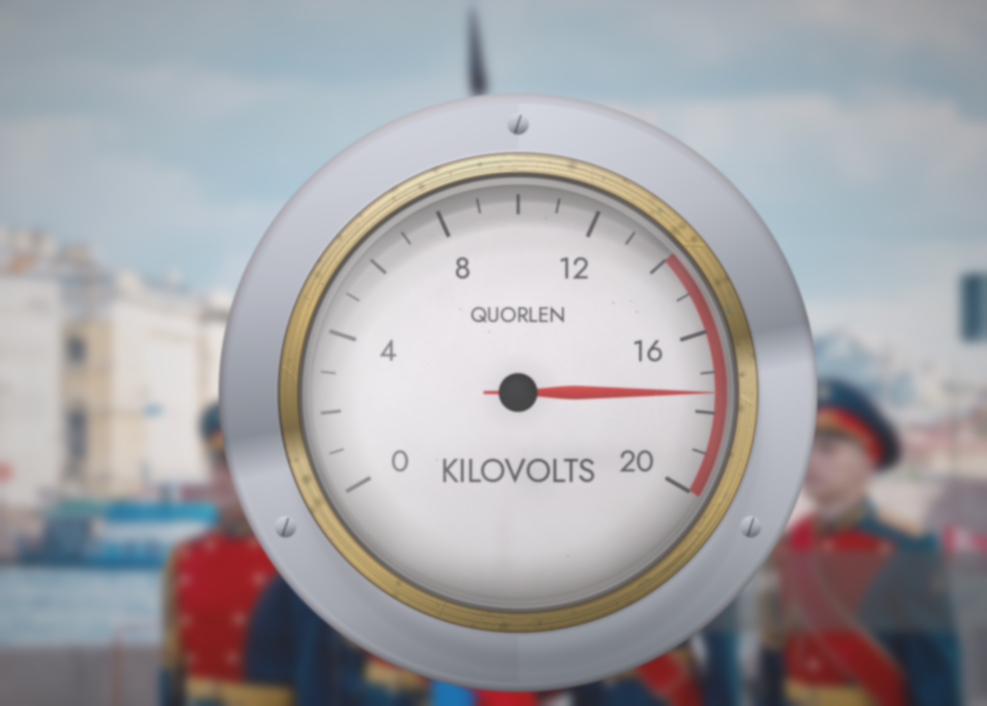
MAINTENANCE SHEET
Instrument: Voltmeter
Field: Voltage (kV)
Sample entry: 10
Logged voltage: 17.5
